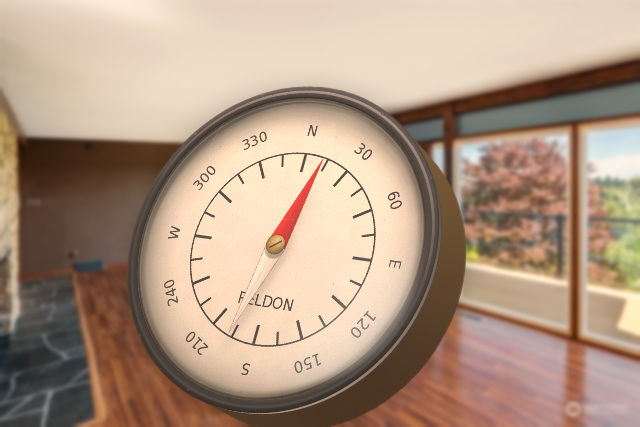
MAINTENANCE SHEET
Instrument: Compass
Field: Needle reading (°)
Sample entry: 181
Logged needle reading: 15
